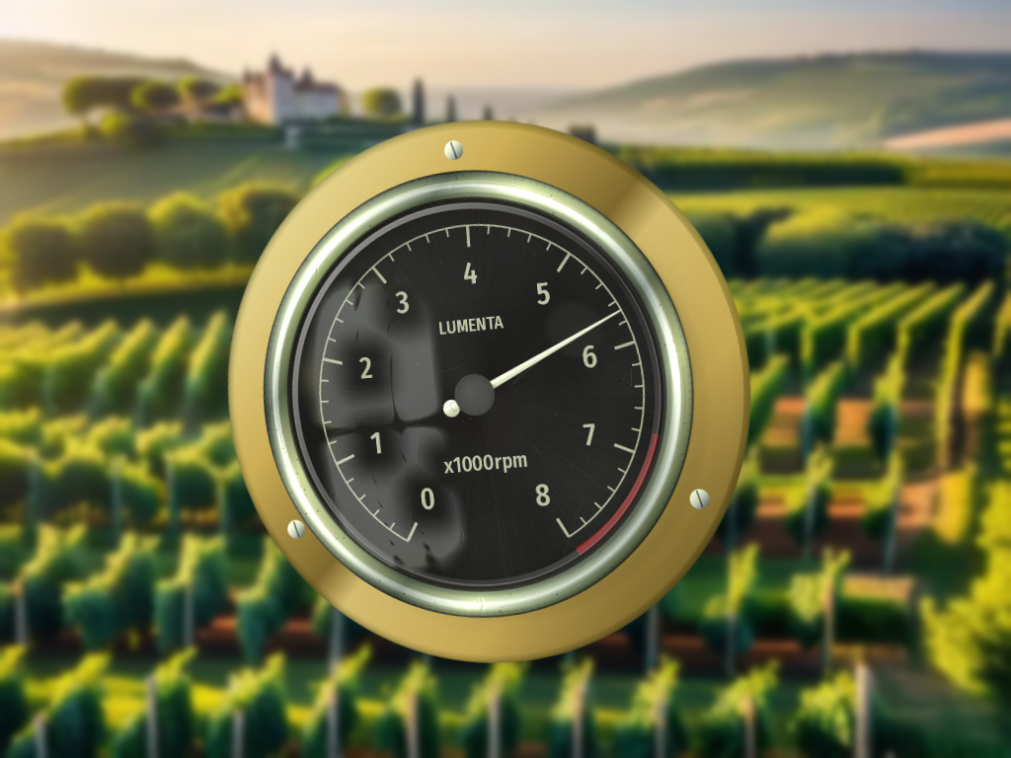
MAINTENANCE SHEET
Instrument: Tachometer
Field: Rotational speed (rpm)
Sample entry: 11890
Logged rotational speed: 5700
